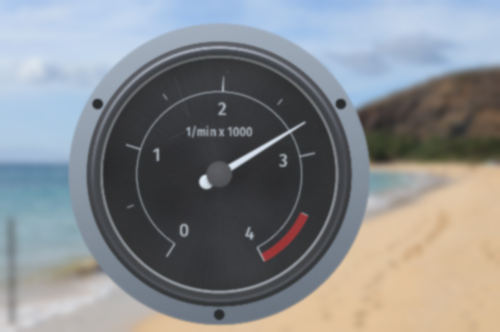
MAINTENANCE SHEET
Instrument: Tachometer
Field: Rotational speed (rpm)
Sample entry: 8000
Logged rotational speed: 2750
